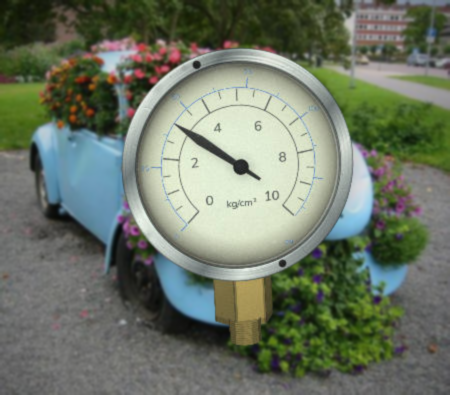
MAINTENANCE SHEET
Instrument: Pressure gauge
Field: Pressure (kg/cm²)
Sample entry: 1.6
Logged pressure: 3
